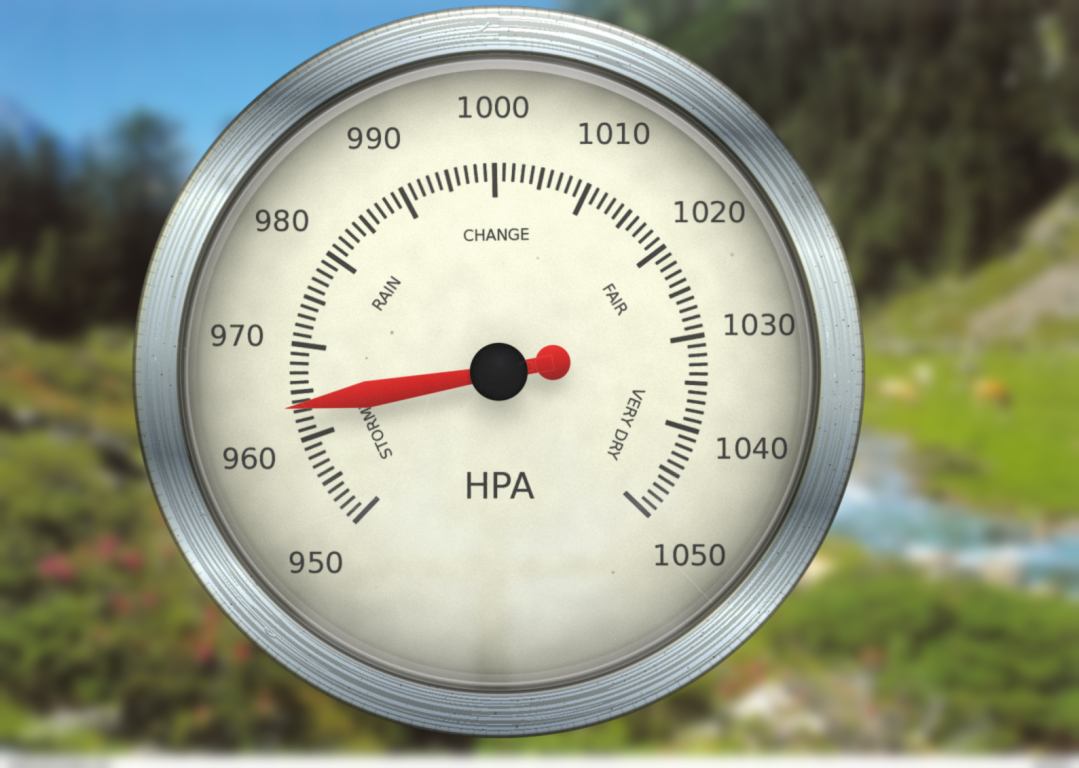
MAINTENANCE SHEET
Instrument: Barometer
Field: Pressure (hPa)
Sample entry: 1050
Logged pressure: 963.5
